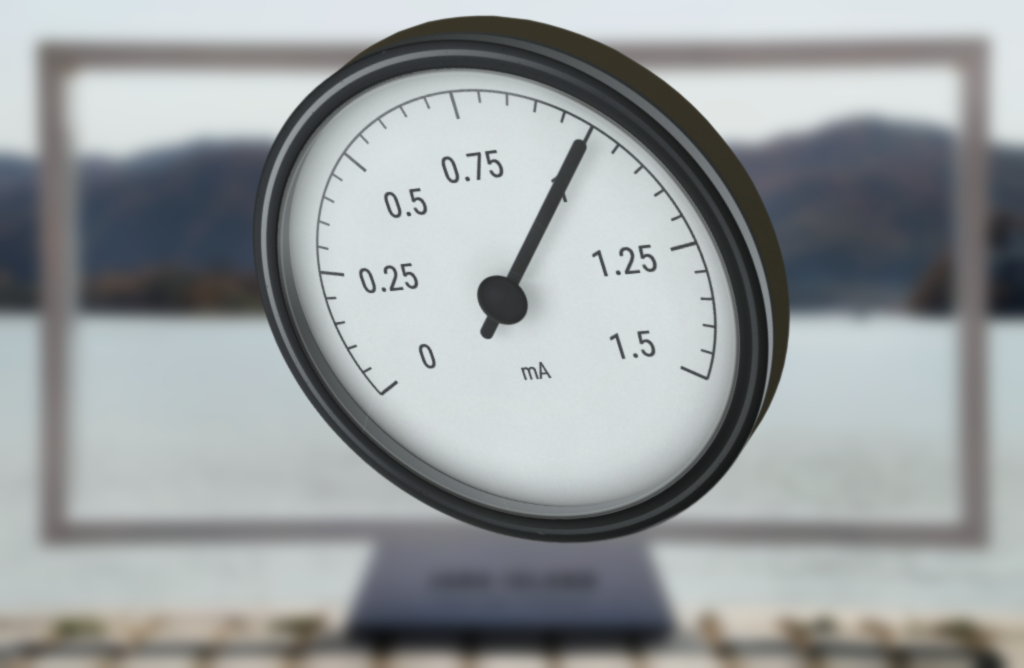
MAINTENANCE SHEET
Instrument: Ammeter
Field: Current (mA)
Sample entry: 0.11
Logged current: 1
